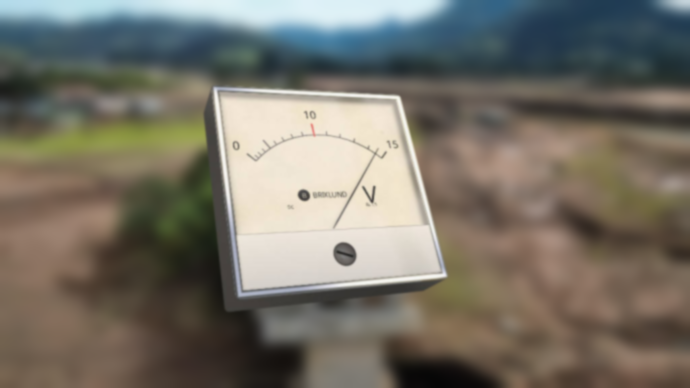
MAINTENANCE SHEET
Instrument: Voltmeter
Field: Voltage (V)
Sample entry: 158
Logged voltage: 14.5
